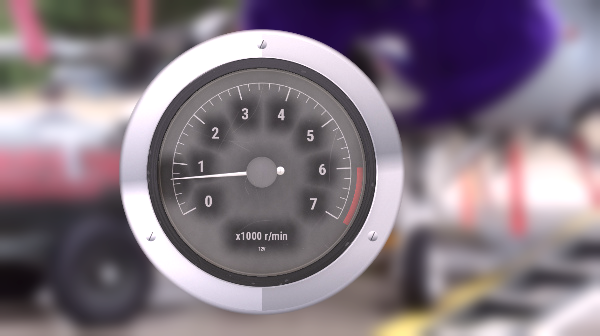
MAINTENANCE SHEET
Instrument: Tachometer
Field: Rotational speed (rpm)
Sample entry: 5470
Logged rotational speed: 700
